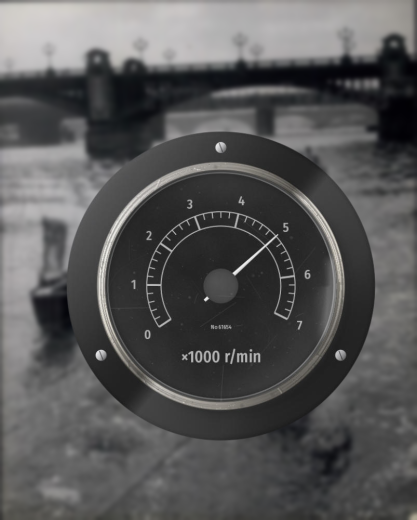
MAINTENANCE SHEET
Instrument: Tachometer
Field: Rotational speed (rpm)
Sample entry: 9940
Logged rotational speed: 5000
